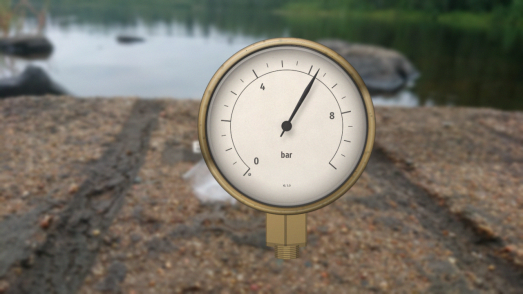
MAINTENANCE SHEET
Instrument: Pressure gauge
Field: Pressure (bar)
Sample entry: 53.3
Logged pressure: 6.25
